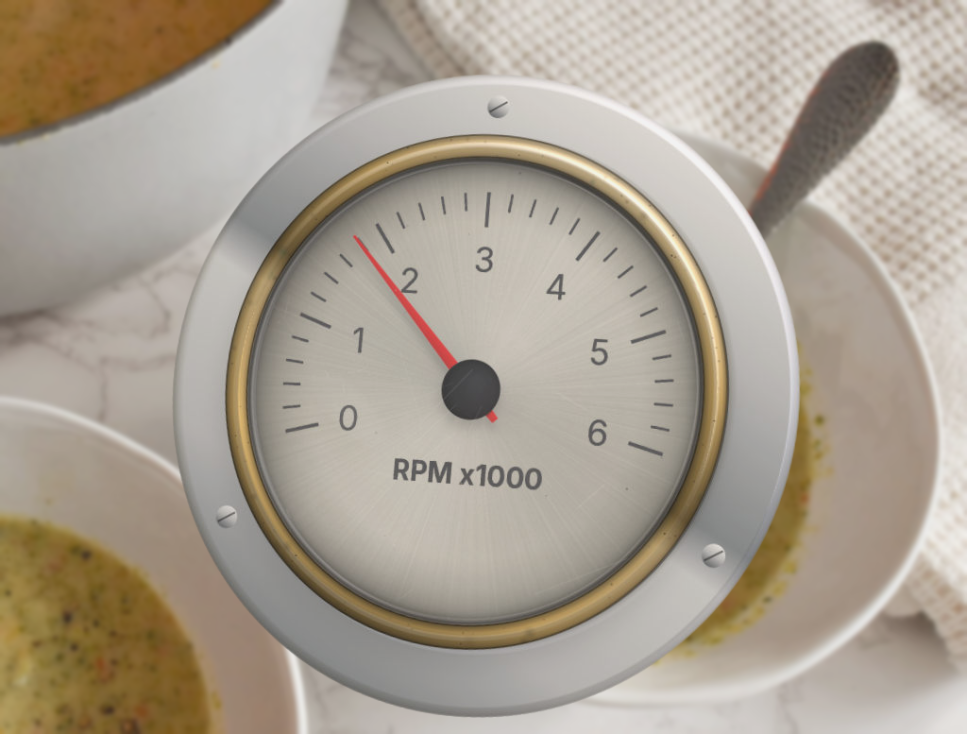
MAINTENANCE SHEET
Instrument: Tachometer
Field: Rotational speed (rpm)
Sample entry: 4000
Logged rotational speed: 1800
